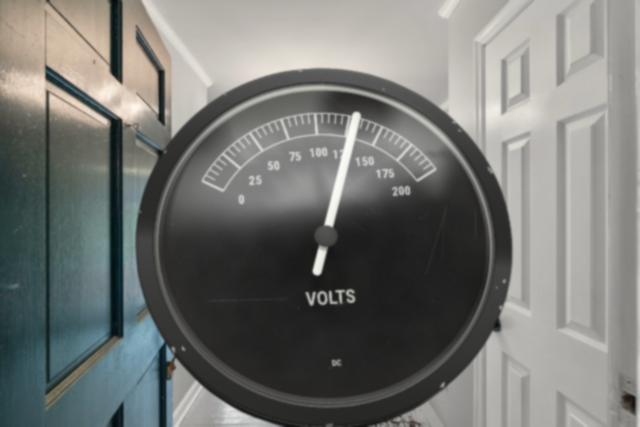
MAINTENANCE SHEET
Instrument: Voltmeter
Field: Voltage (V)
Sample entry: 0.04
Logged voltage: 130
